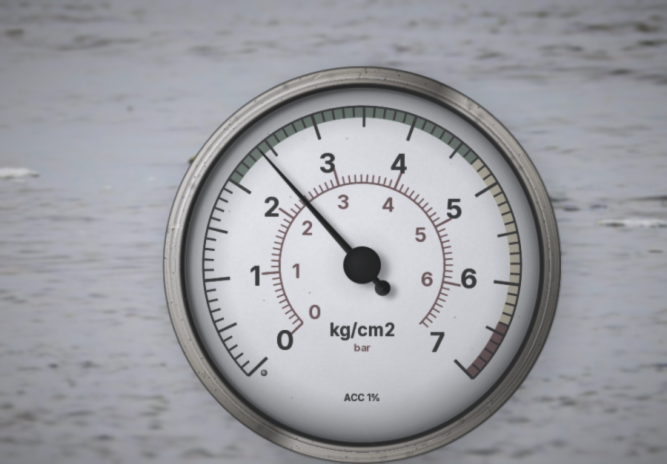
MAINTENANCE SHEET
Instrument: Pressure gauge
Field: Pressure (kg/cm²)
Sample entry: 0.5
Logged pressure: 2.4
